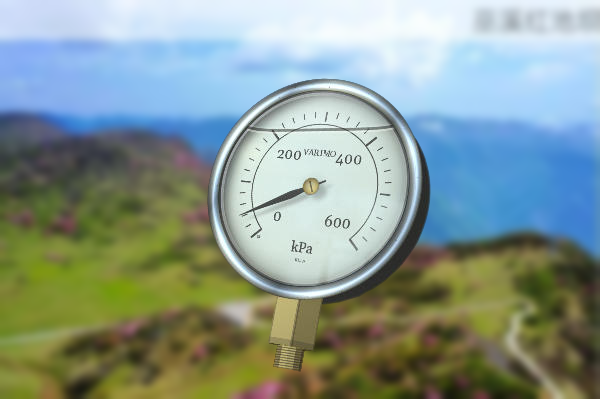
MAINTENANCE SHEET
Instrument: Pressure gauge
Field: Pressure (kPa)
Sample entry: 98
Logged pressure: 40
